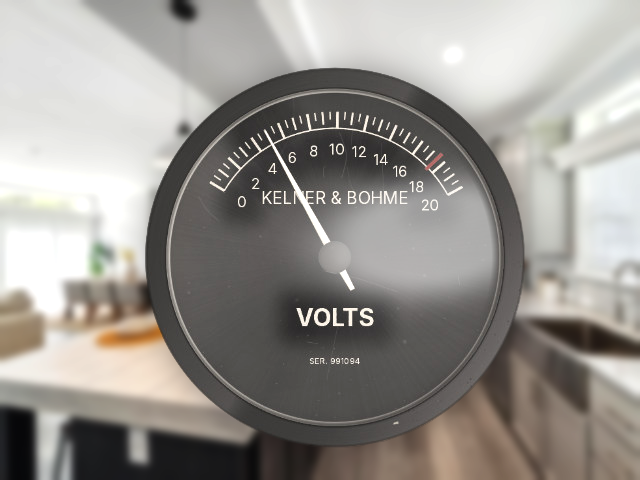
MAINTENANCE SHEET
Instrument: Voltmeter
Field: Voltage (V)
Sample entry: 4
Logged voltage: 5
